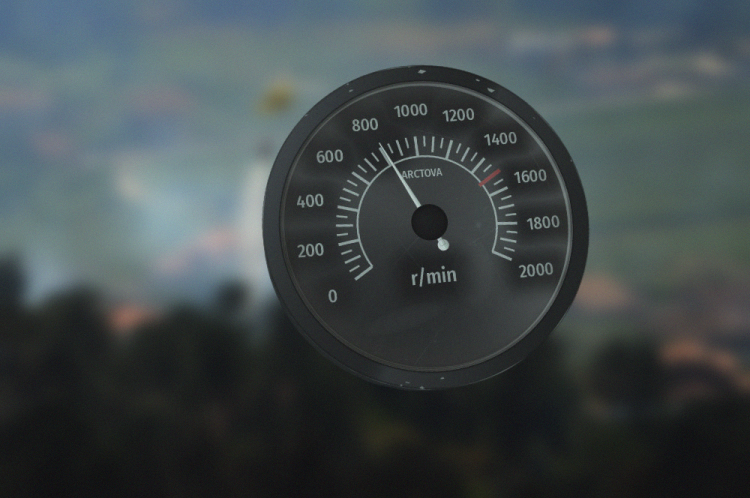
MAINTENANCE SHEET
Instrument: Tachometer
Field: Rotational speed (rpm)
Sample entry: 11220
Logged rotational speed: 800
